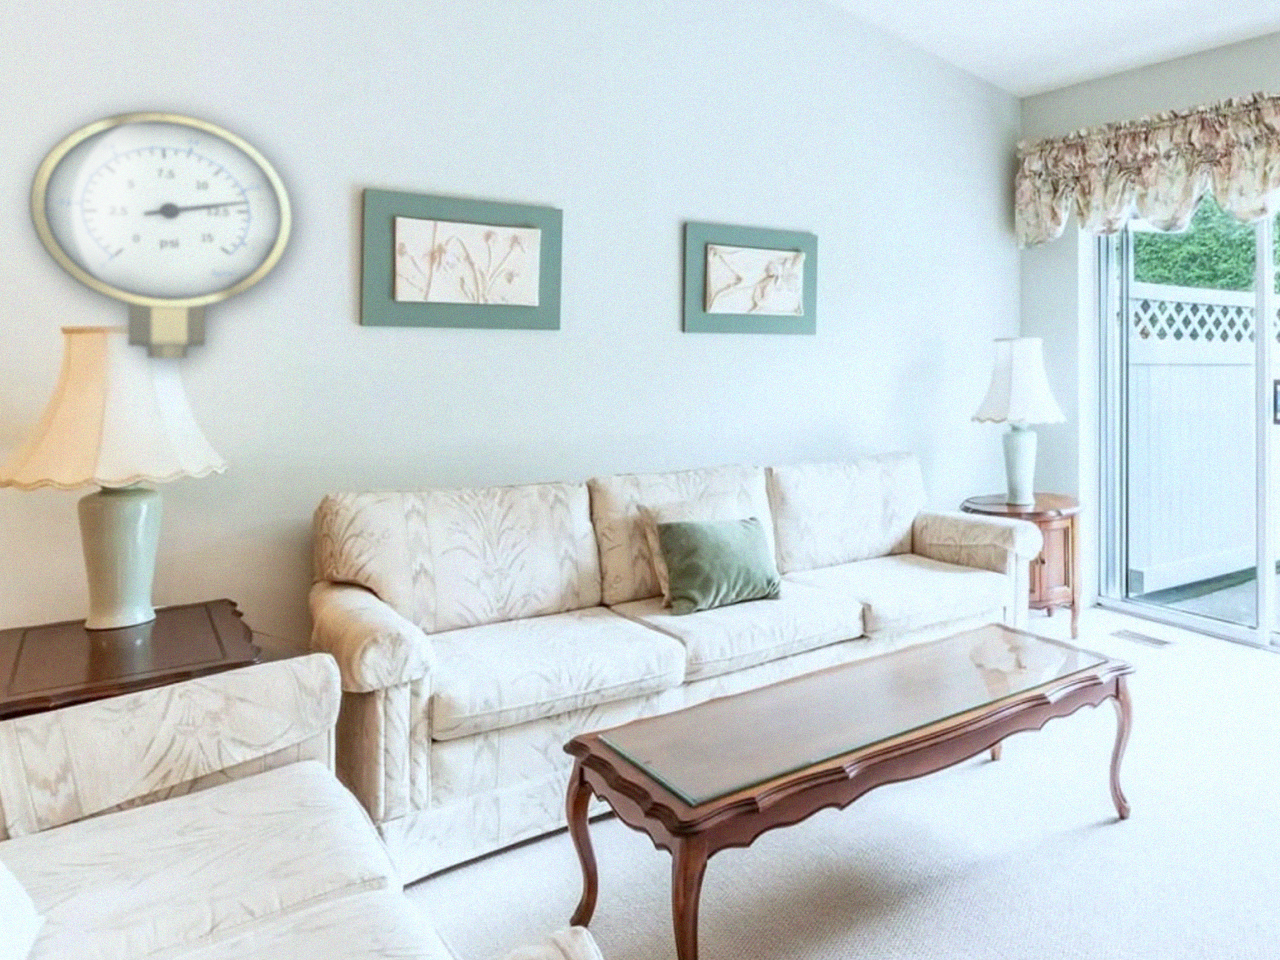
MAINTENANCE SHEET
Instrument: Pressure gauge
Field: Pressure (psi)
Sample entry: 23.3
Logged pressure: 12
